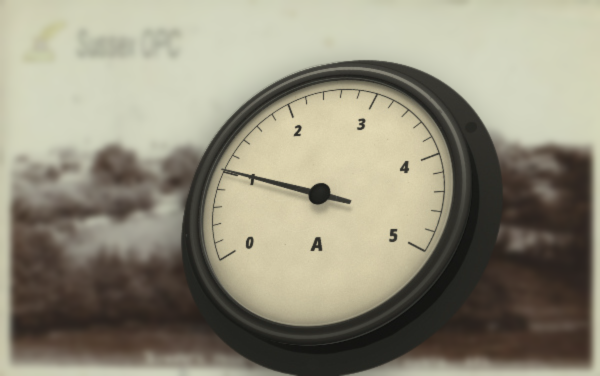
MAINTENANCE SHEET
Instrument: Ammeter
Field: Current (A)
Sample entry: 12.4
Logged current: 1
